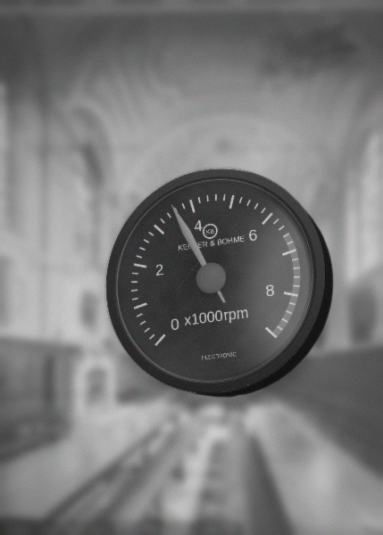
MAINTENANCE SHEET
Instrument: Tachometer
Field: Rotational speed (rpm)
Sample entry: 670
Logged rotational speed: 3600
